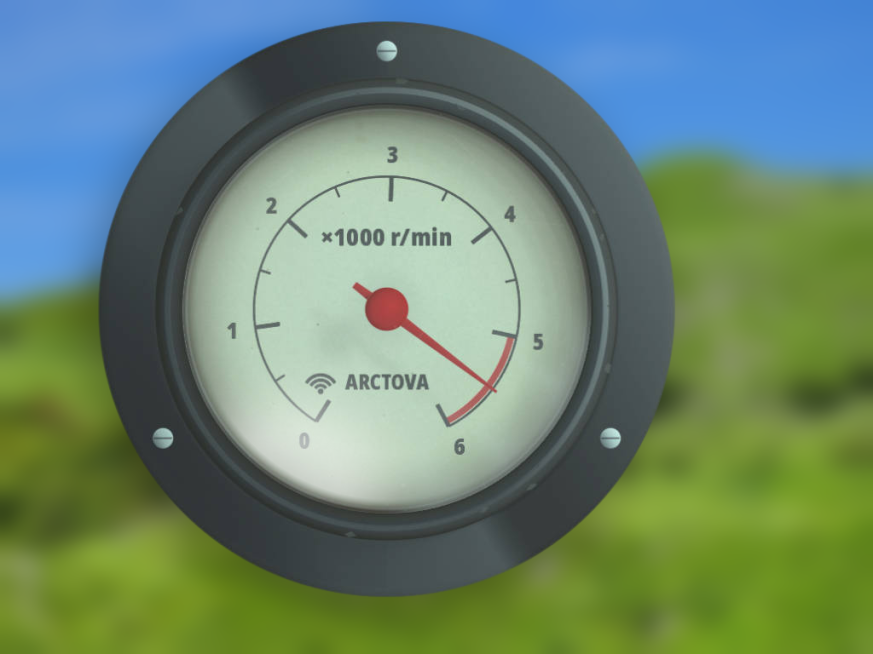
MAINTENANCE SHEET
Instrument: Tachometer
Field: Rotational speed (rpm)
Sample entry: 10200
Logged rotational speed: 5500
